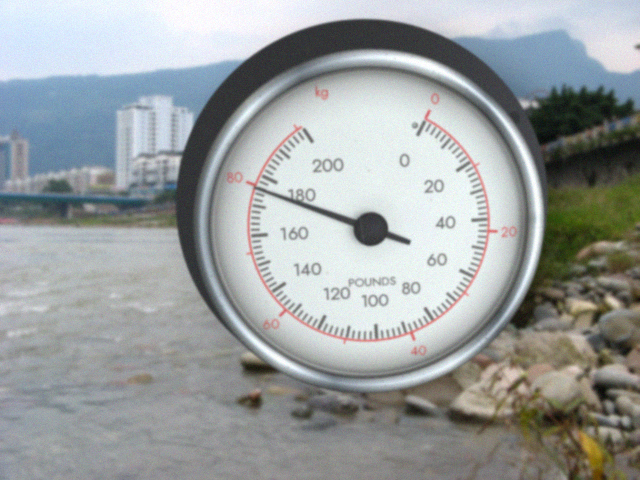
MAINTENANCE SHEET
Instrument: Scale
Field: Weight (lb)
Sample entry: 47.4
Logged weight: 176
